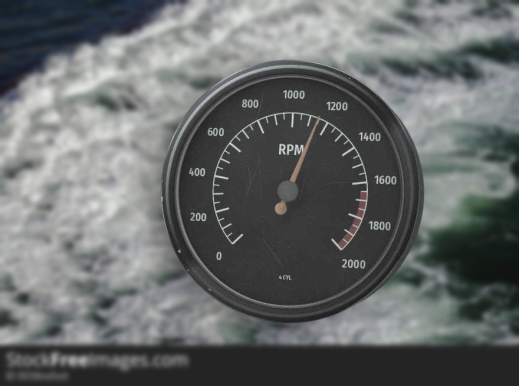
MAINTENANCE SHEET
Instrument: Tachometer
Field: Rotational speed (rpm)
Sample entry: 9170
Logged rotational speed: 1150
